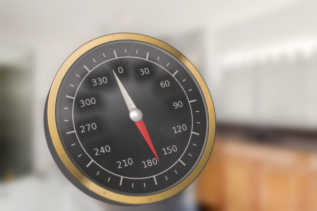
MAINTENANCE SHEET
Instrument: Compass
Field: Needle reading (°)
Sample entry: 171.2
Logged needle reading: 170
